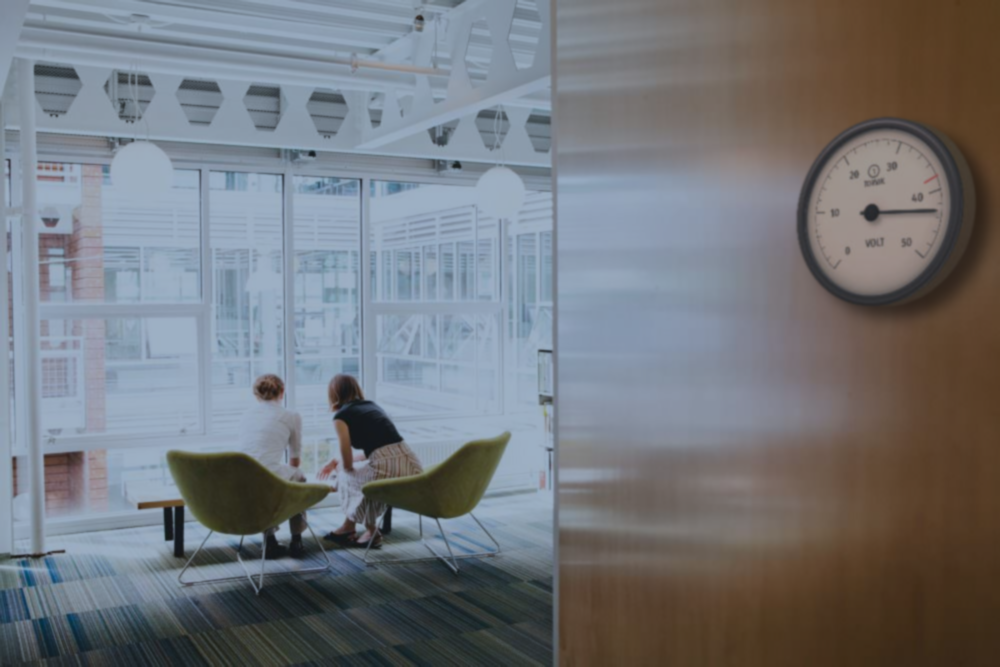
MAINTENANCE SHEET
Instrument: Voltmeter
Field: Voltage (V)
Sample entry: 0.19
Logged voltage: 43
